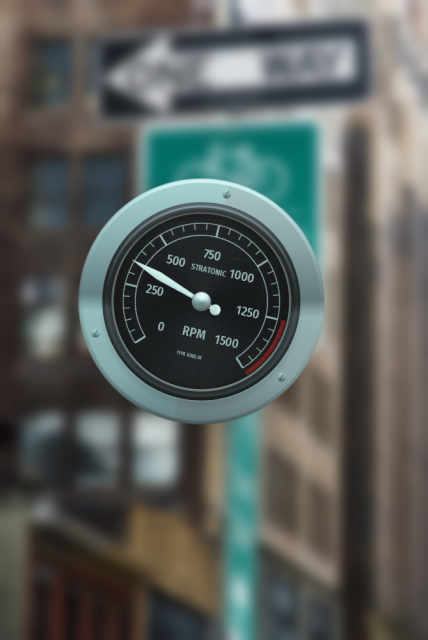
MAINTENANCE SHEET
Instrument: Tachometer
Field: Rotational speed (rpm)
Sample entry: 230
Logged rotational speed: 350
